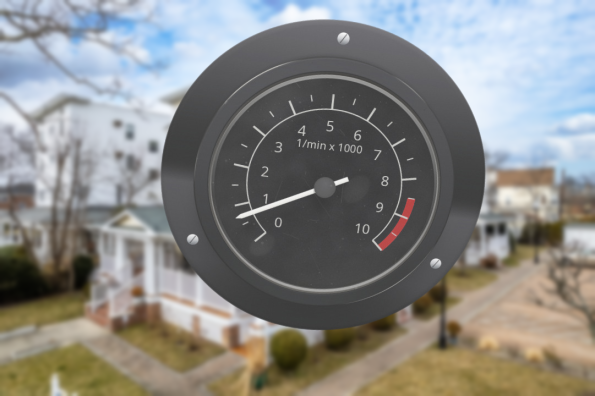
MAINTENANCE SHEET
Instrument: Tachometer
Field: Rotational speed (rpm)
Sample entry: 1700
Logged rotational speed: 750
